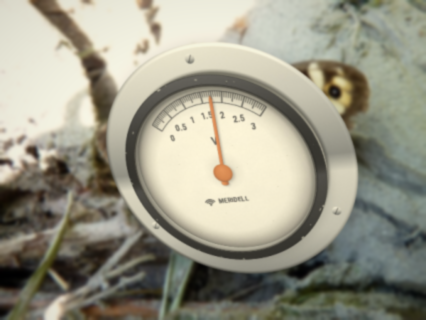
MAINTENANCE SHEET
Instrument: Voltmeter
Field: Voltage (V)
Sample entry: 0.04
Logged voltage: 1.75
